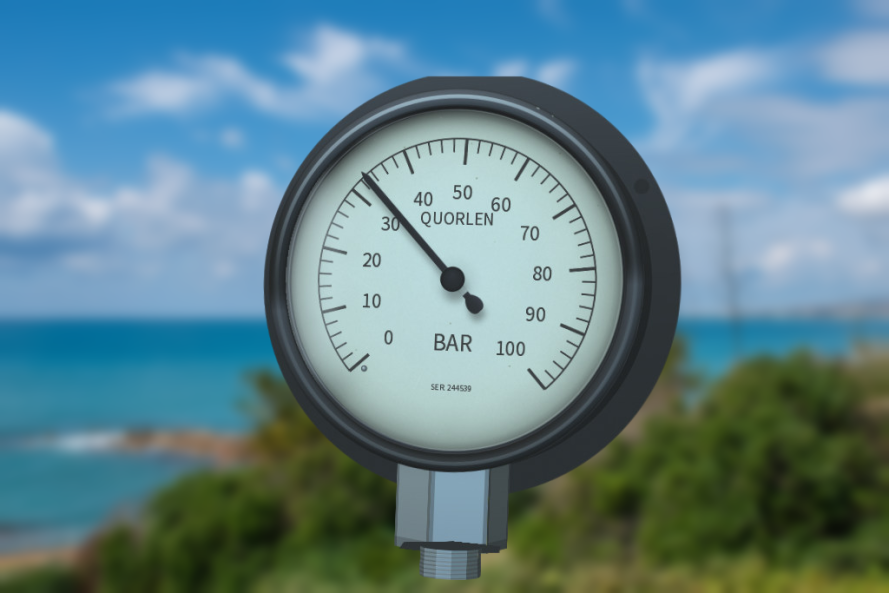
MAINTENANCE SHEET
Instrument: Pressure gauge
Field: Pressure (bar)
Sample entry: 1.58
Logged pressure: 33
